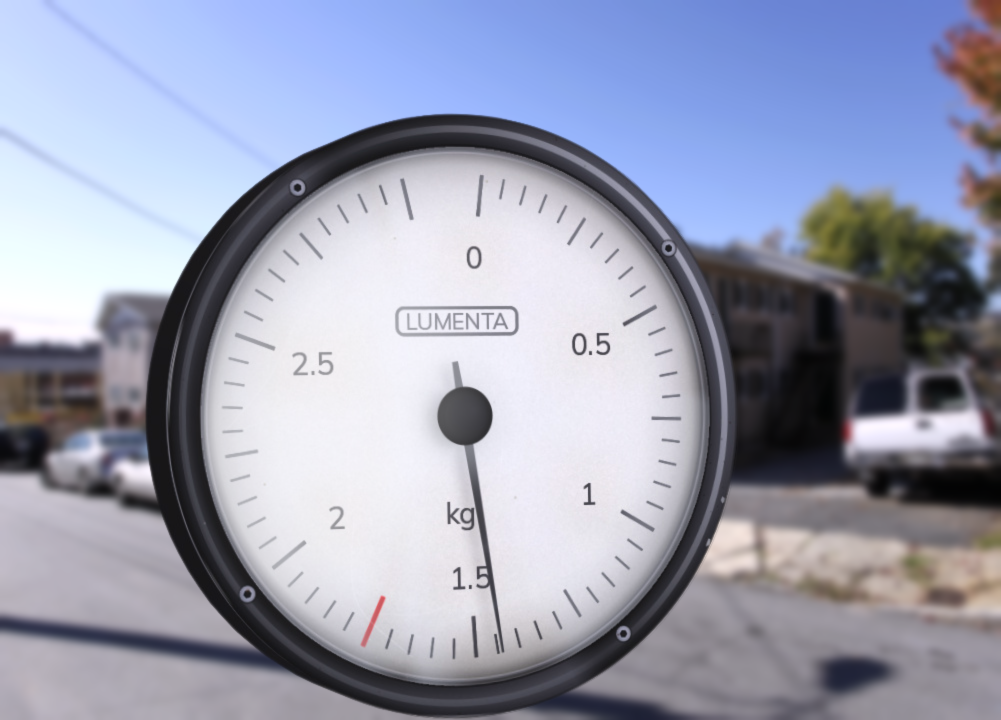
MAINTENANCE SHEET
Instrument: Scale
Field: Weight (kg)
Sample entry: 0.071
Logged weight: 1.45
